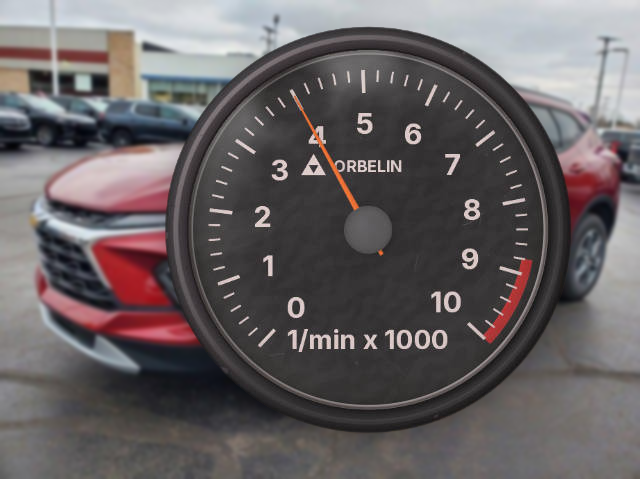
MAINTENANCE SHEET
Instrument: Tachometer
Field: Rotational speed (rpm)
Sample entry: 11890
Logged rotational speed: 4000
